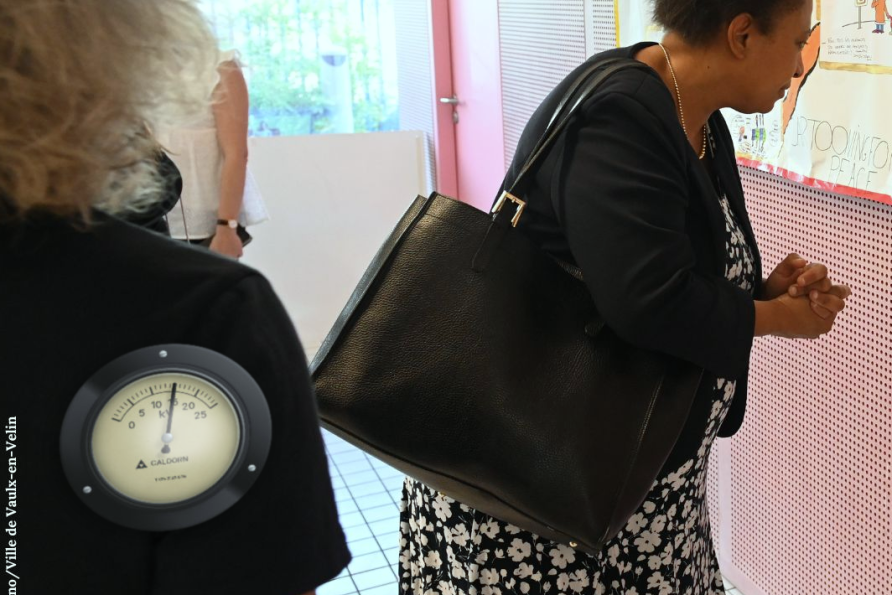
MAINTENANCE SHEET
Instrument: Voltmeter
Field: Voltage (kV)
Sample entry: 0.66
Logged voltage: 15
